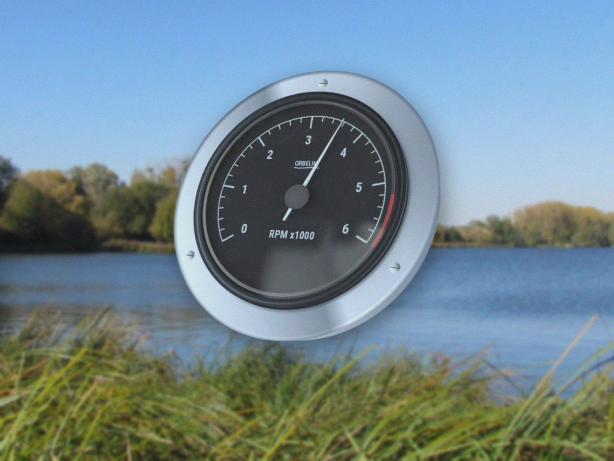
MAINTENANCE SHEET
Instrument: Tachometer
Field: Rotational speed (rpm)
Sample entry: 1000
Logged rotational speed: 3600
